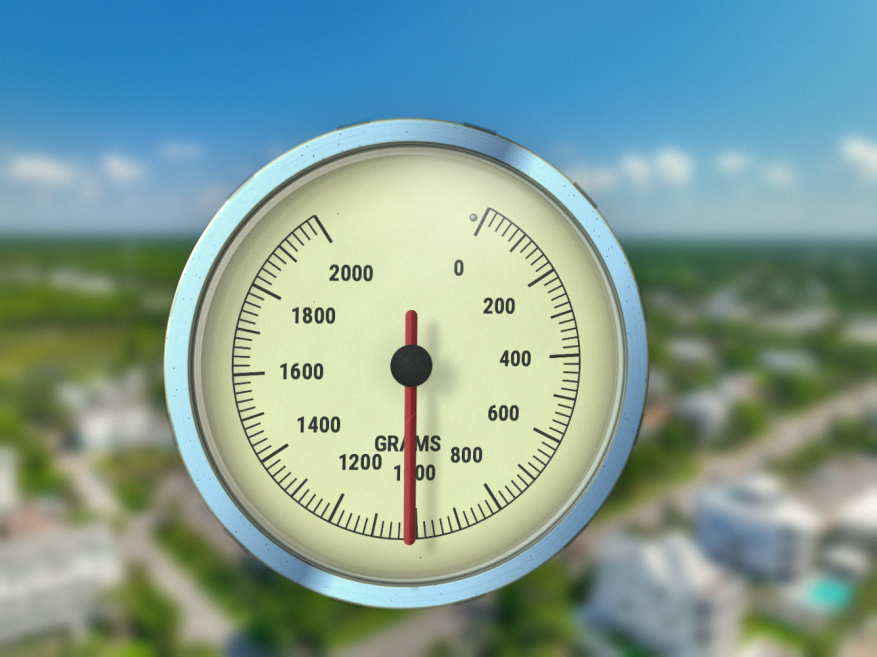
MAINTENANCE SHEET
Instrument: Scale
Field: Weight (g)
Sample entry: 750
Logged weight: 1020
